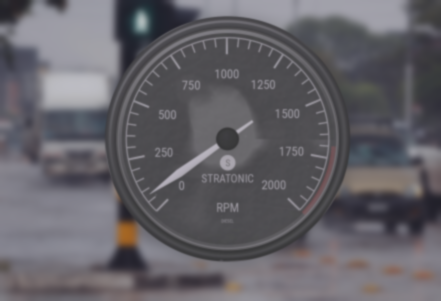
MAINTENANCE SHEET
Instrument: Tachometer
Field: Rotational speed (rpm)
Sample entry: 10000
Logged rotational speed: 75
